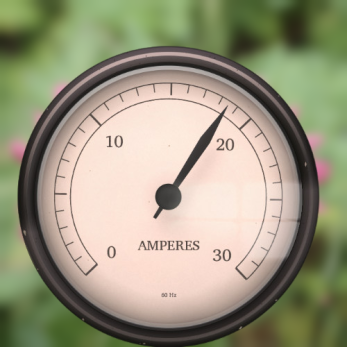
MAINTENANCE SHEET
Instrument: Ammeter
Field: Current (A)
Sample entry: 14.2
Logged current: 18.5
